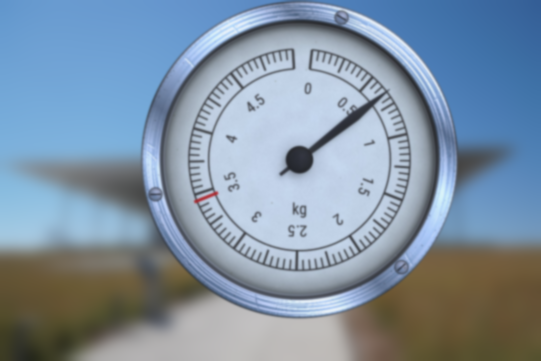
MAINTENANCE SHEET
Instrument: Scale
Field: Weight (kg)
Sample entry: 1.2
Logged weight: 0.65
